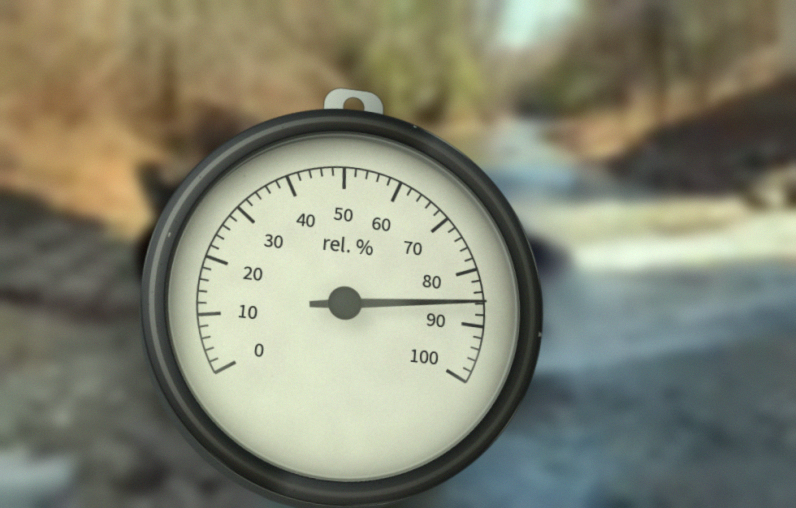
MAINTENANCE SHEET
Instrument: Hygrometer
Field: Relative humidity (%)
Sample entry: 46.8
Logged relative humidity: 86
